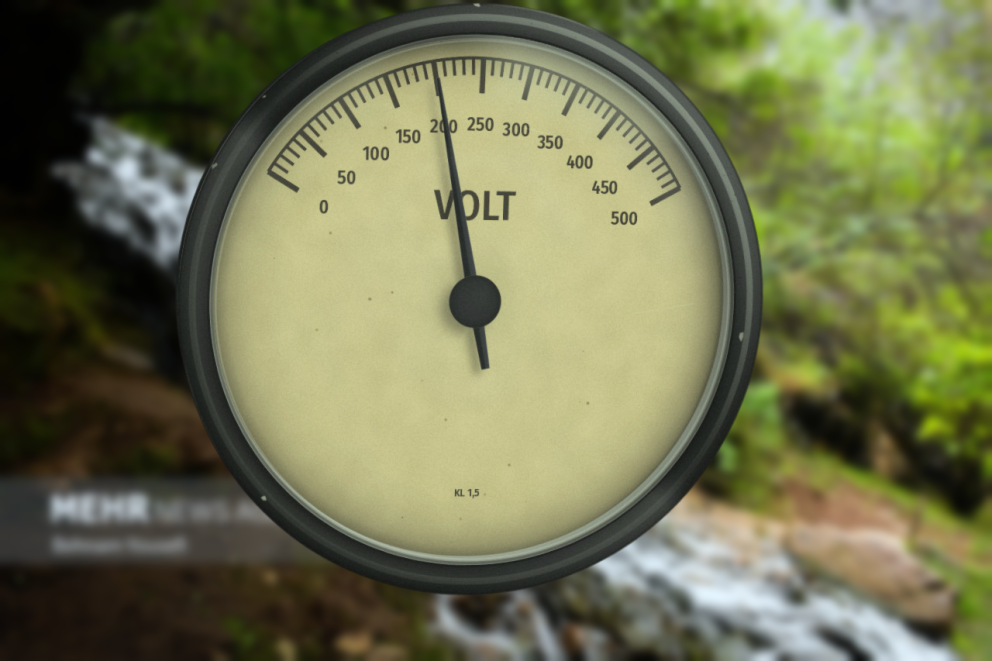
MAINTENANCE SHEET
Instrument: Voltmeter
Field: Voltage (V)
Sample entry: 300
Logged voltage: 200
